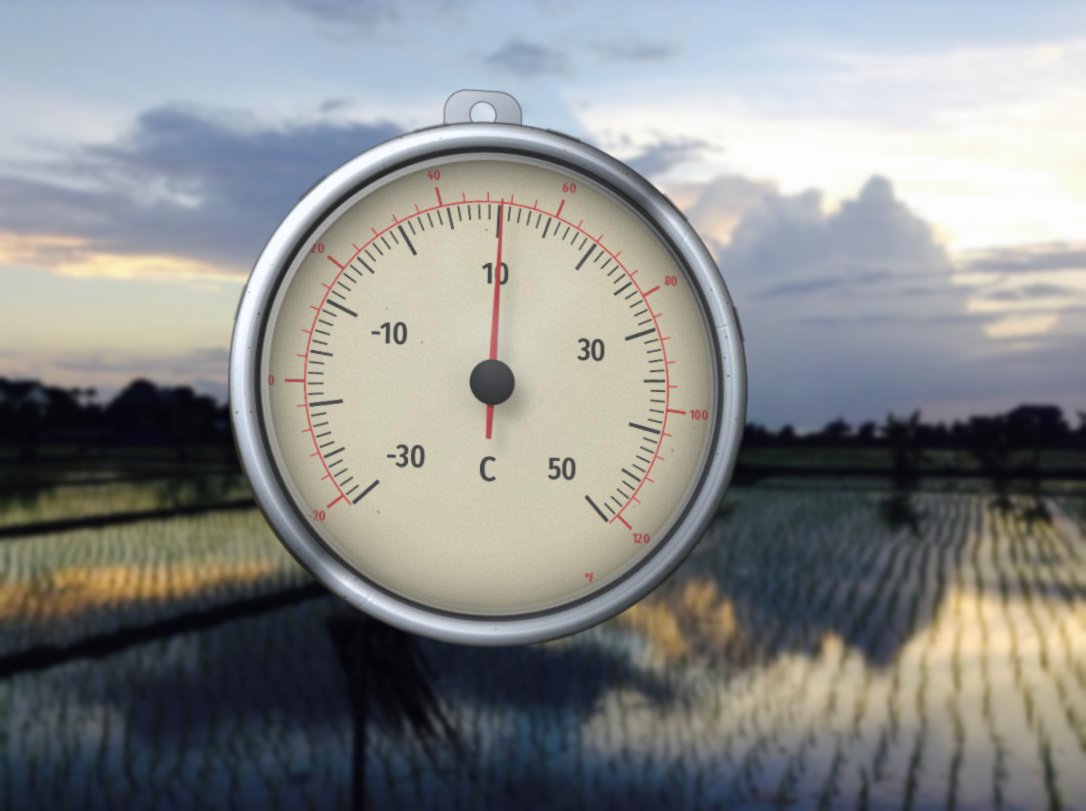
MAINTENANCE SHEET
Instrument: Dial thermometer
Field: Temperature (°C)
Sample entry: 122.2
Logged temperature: 10
